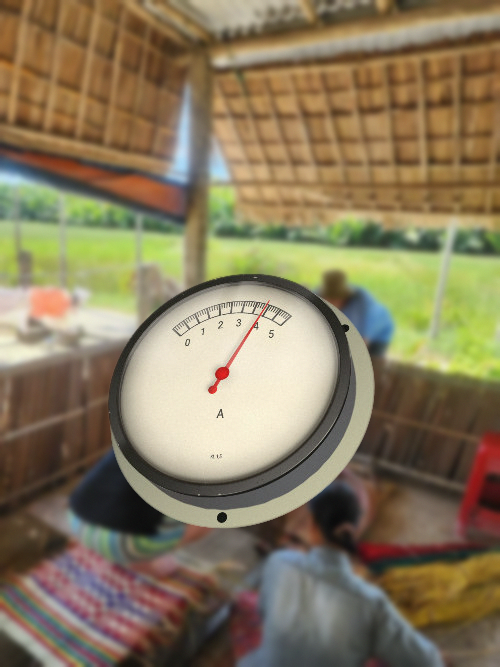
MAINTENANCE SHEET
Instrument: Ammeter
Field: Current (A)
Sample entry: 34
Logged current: 4
